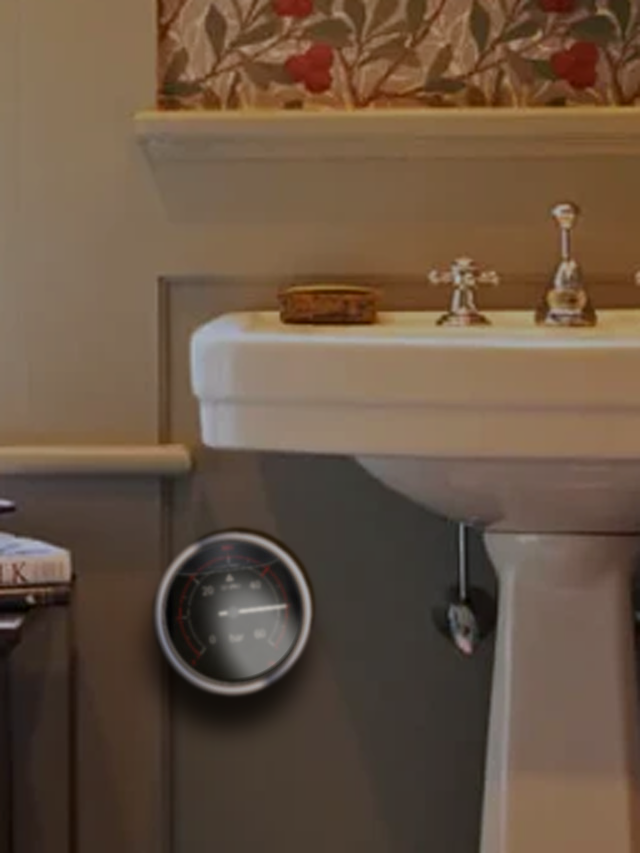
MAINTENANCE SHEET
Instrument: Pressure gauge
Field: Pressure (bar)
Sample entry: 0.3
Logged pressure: 50
